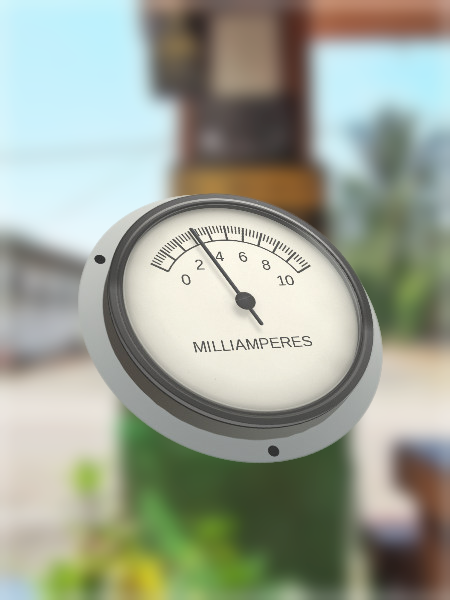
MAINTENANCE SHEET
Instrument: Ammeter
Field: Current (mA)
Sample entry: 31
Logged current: 3
